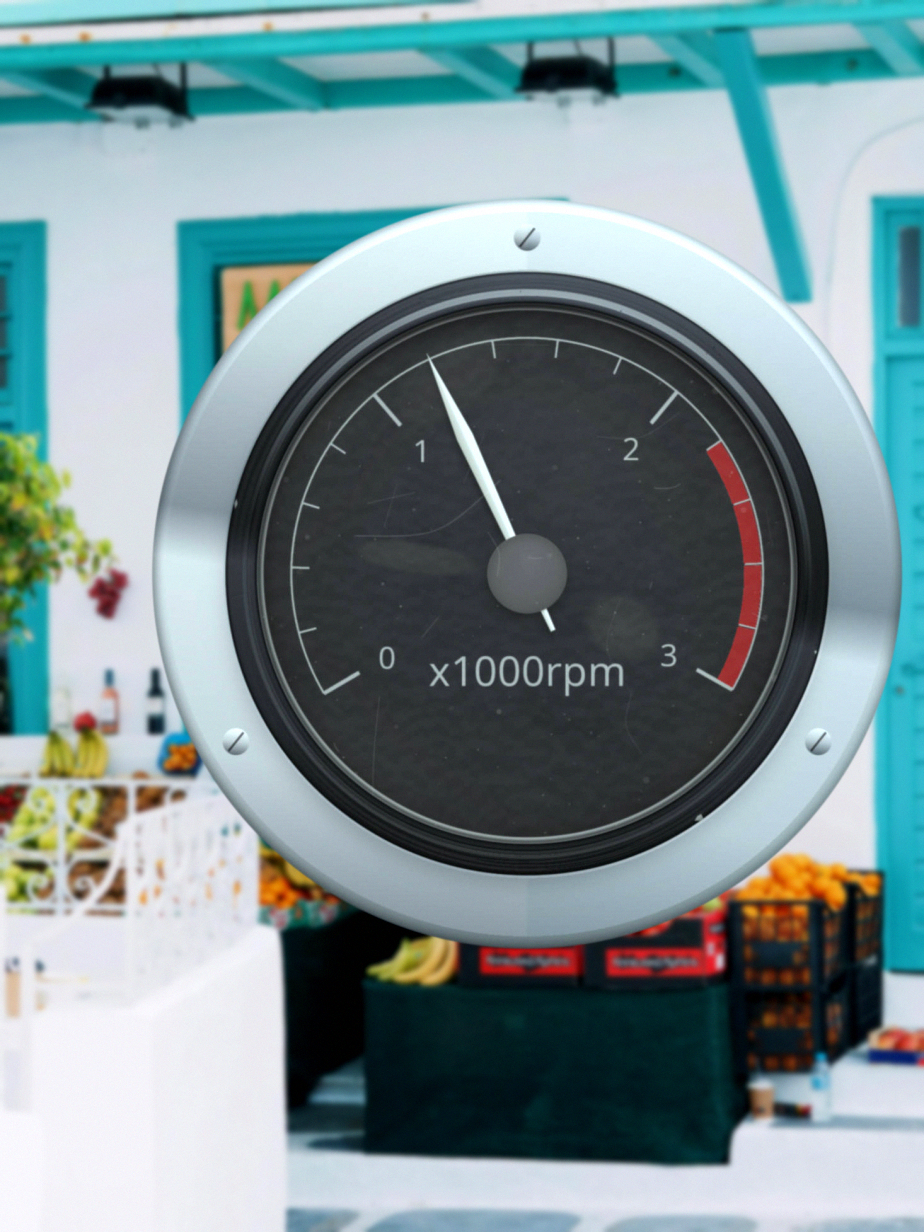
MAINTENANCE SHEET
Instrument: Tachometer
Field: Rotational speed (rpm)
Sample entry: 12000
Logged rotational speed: 1200
